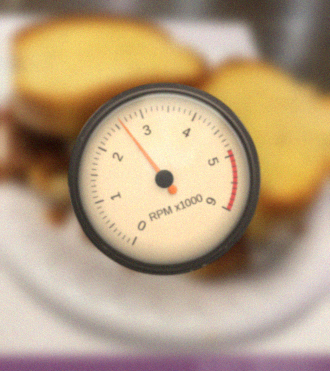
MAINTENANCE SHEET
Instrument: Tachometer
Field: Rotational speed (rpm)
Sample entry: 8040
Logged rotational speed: 2600
